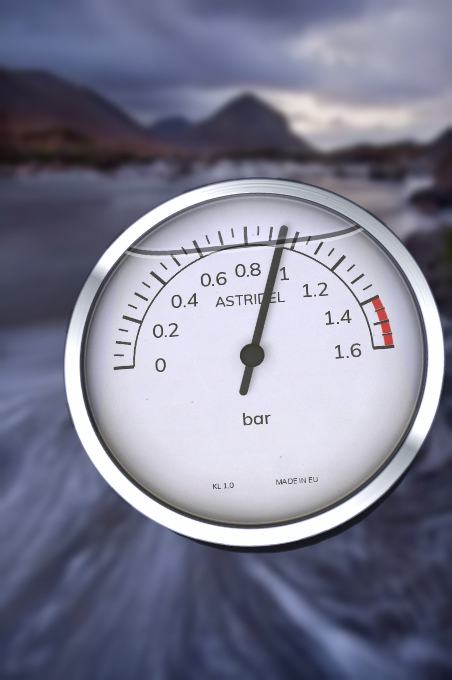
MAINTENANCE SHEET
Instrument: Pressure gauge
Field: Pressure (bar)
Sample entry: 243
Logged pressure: 0.95
